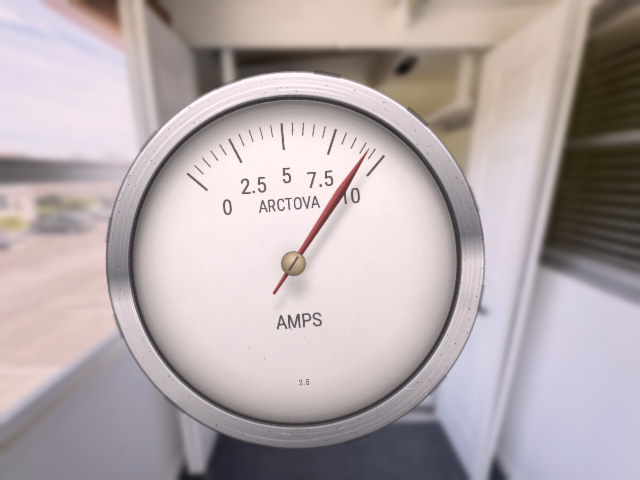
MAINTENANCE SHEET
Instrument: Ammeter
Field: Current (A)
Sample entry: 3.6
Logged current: 9.25
